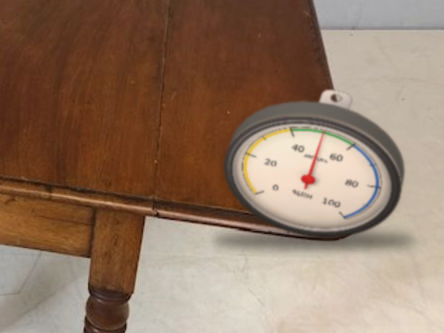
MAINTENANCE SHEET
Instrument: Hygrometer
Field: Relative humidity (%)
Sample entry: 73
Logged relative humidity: 50
